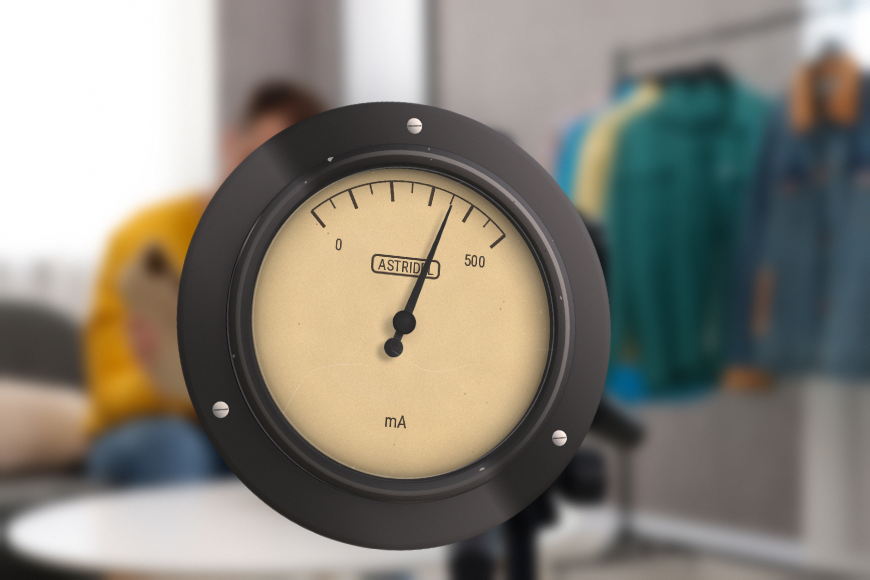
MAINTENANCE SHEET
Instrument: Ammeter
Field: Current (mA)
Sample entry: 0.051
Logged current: 350
